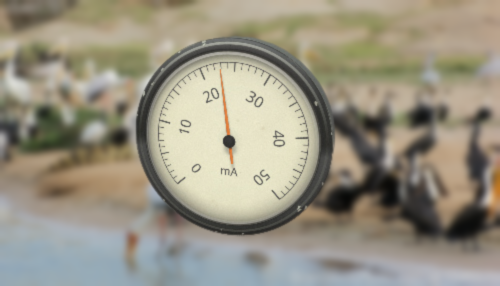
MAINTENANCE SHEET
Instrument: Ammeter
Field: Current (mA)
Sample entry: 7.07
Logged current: 23
